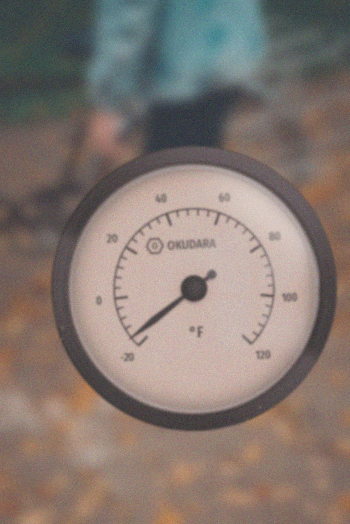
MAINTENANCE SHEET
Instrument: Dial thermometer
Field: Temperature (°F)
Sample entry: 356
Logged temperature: -16
